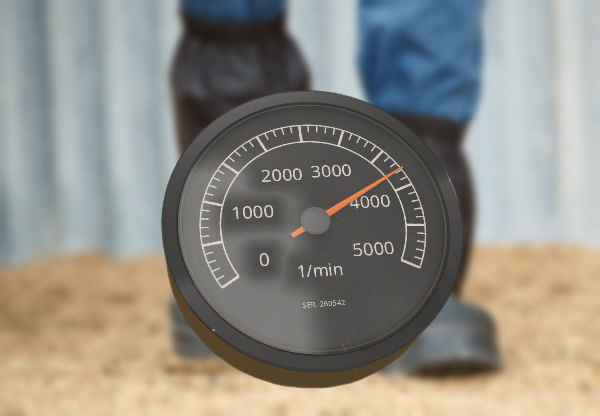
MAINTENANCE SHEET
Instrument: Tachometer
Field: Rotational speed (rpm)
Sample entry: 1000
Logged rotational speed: 3800
